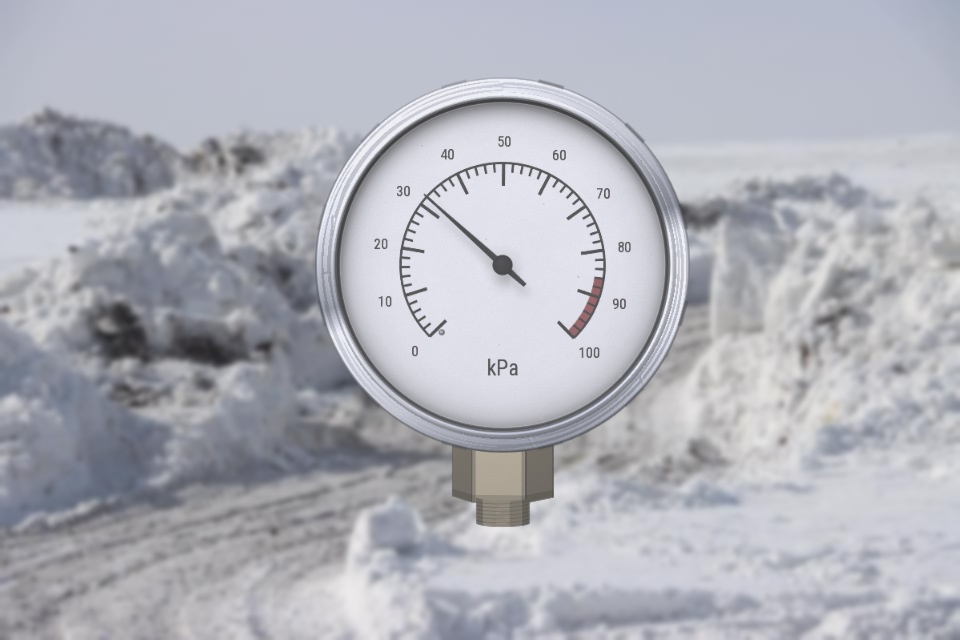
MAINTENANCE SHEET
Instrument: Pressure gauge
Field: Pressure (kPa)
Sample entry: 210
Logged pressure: 32
